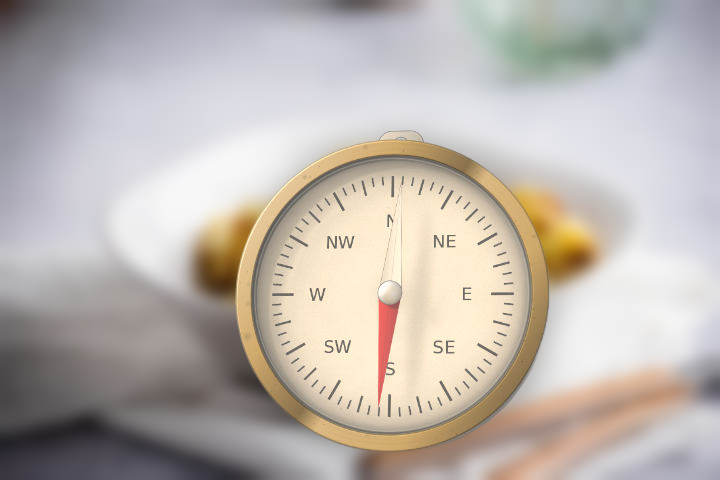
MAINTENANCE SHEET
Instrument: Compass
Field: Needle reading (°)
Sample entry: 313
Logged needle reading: 185
